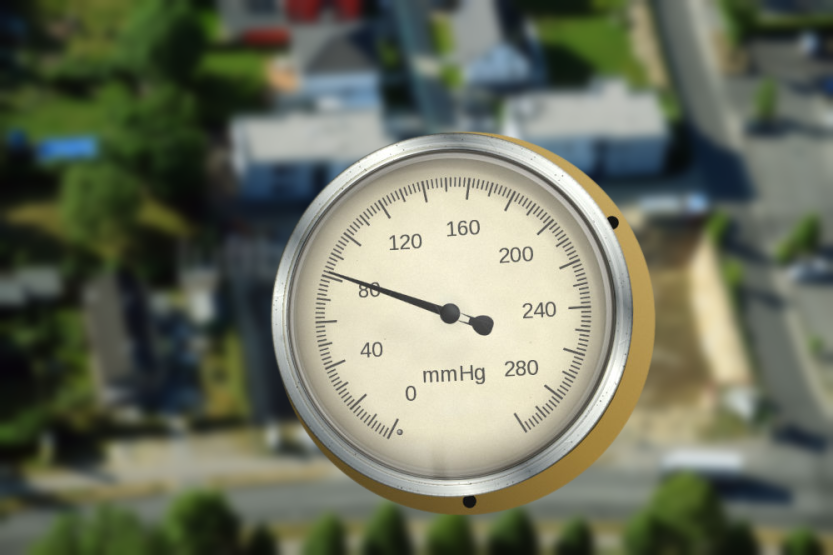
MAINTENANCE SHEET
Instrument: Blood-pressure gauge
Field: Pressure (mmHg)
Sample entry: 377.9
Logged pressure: 82
